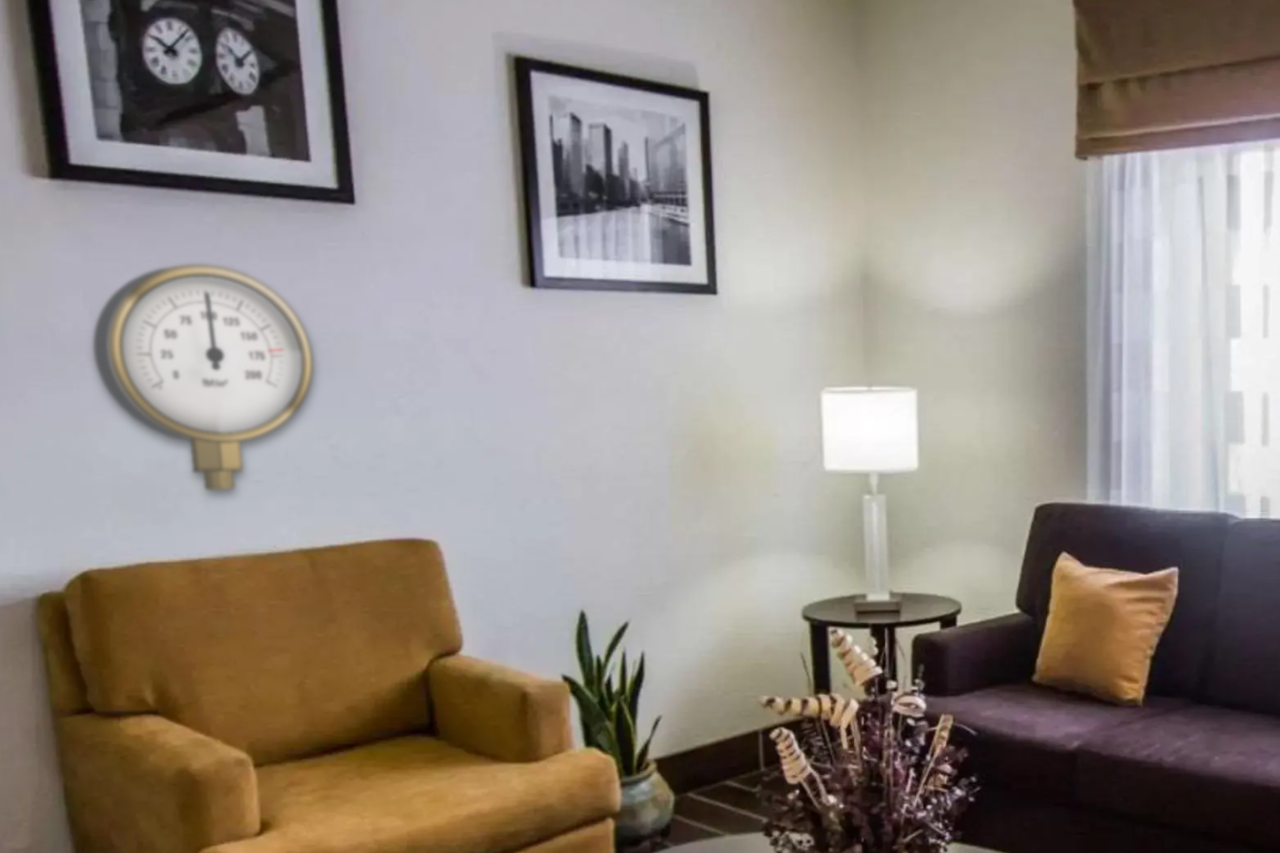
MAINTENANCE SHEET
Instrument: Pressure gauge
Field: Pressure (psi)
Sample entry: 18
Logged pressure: 100
